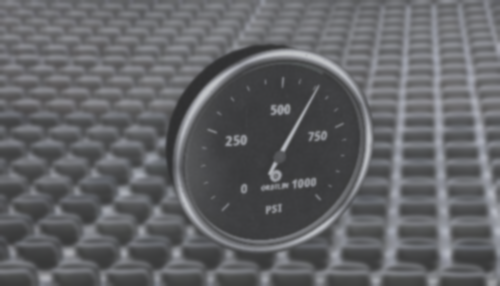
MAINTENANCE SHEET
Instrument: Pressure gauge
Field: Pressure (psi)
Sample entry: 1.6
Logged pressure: 600
